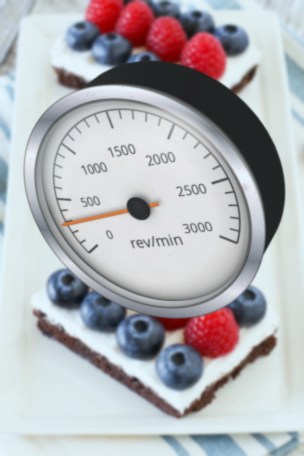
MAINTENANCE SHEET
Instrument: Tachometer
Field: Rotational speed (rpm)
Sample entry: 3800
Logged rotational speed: 300
